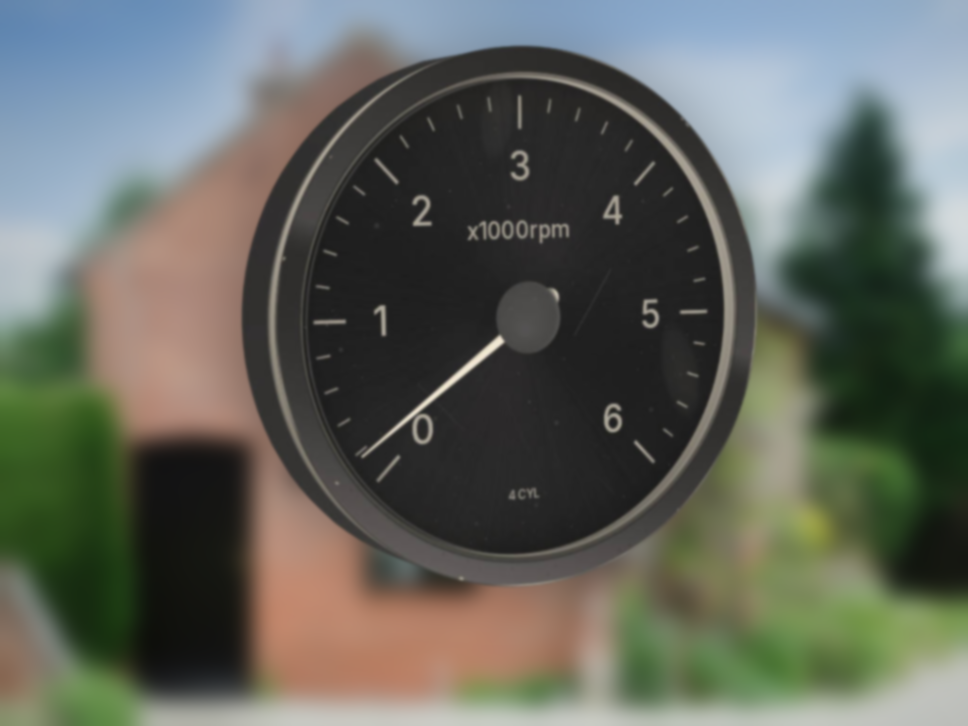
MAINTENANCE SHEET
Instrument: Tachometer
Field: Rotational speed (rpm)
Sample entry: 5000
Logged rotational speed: 200
